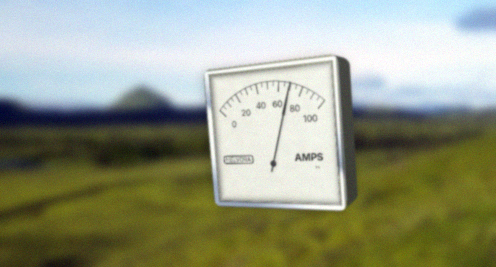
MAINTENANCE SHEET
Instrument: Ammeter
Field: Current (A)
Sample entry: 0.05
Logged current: 70
